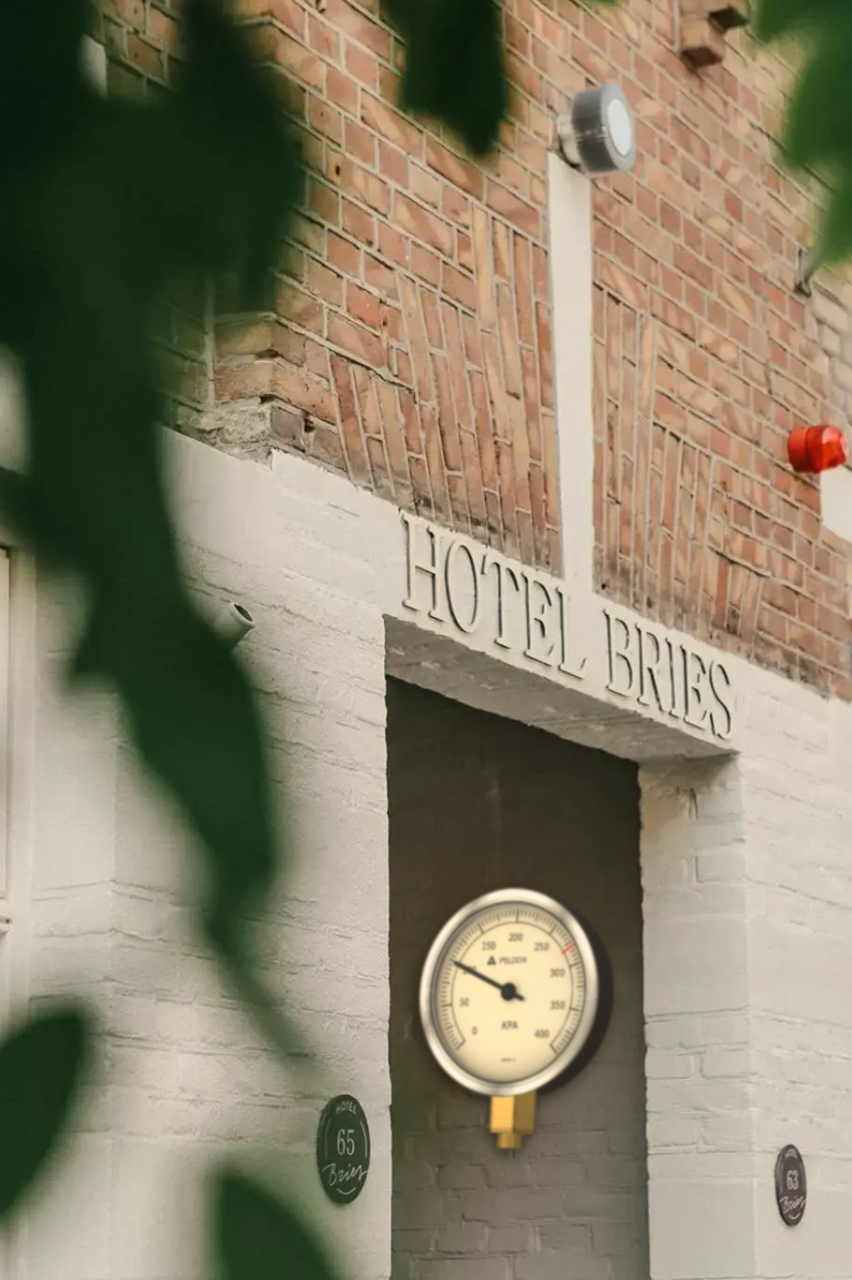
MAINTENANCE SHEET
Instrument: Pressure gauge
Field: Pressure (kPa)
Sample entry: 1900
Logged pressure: 100
